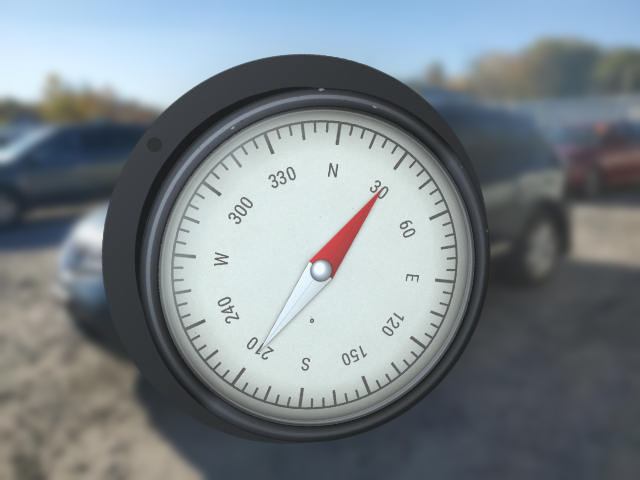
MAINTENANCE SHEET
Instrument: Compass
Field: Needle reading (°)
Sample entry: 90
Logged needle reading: 30
